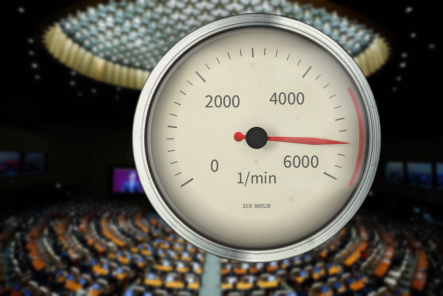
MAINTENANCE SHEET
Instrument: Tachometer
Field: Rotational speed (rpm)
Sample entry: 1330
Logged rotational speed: 5400
